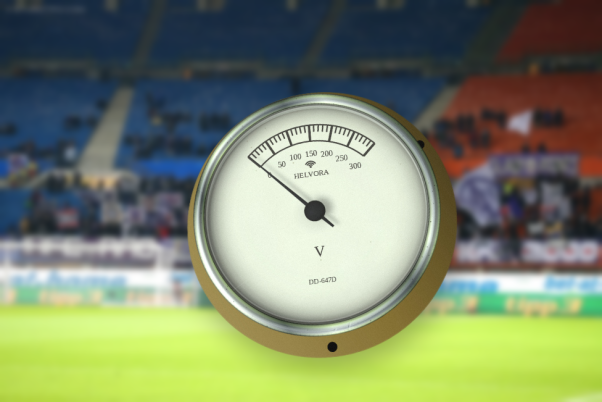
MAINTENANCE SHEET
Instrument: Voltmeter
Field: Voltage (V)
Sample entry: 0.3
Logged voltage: 0
